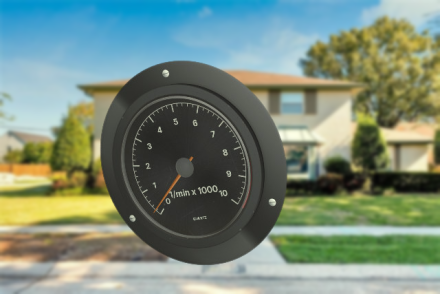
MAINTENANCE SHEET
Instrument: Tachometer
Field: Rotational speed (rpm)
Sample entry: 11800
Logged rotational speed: 200
